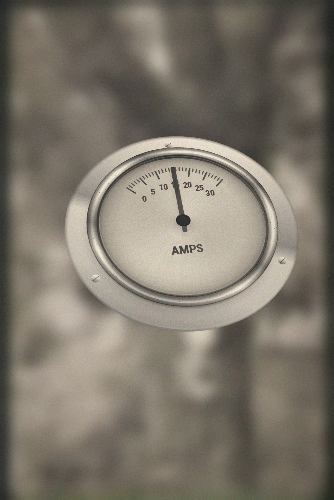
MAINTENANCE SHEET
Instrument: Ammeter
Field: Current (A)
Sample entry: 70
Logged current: 15
